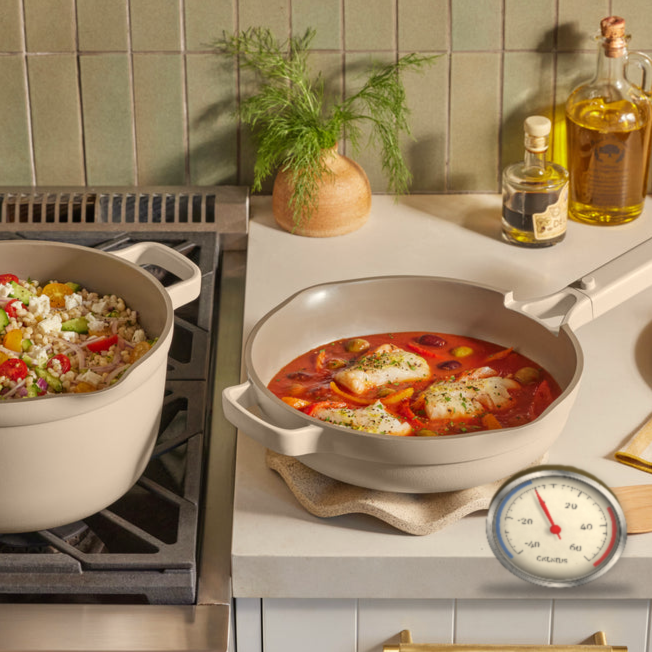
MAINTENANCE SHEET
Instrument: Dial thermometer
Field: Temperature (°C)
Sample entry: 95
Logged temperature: 0
